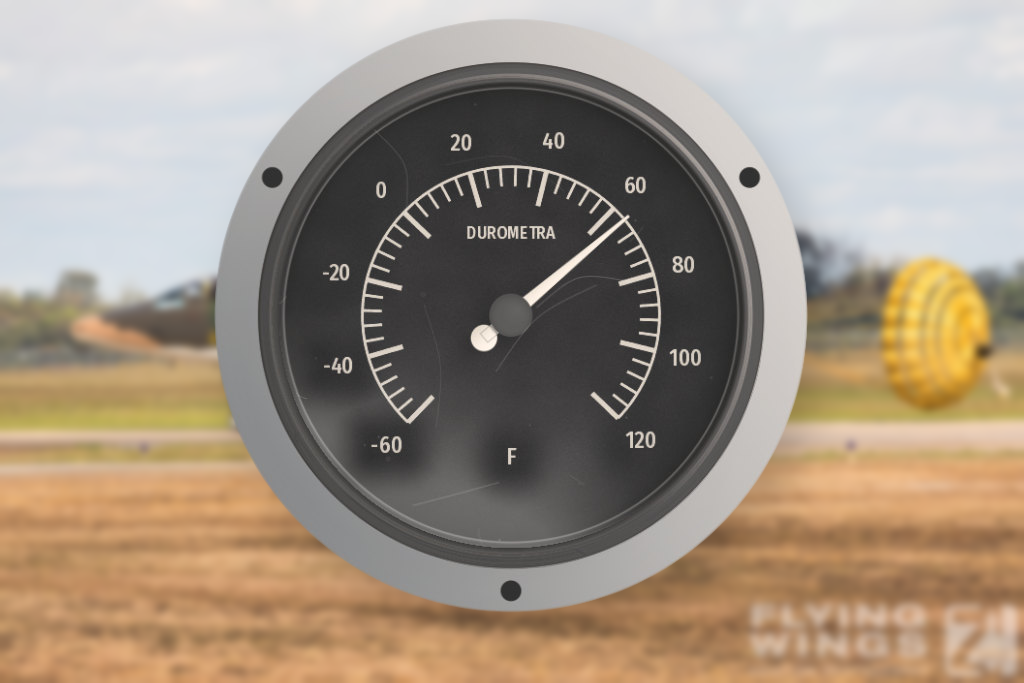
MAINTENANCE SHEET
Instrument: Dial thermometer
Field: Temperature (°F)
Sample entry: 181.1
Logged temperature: 64
